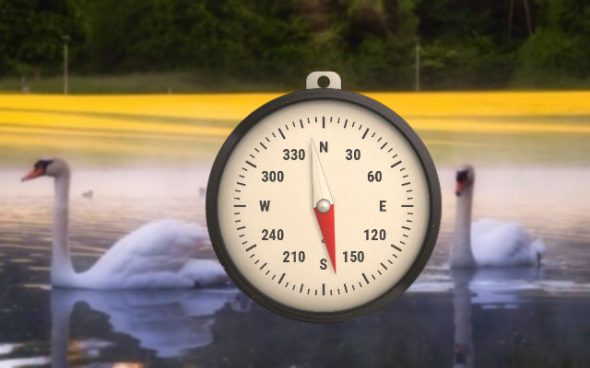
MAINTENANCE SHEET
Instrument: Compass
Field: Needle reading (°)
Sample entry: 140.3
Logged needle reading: 170
